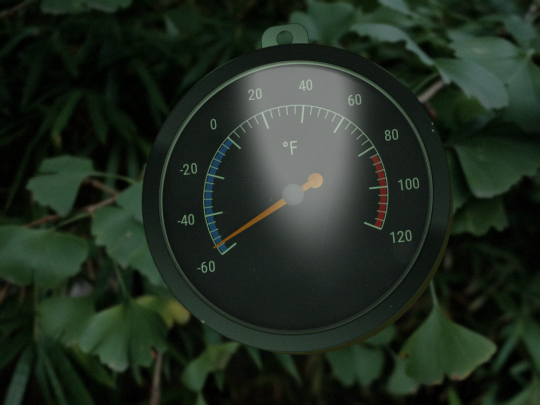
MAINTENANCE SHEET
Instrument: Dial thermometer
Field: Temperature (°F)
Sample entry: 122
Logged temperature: -56
